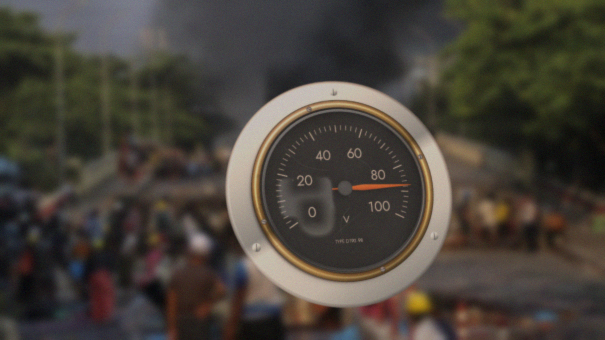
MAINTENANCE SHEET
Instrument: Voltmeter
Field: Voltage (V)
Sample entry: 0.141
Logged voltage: 88
